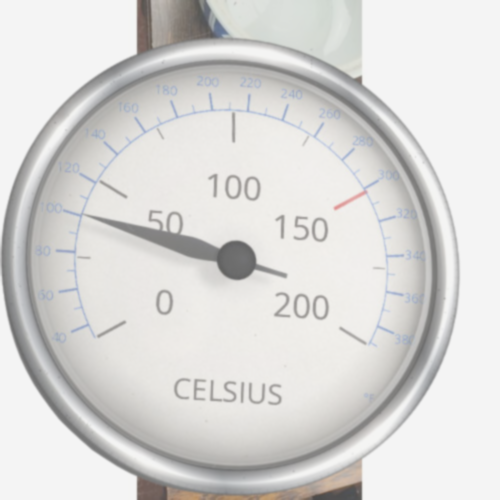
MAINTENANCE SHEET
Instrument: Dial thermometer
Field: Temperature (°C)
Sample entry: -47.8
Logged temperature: 37.5
